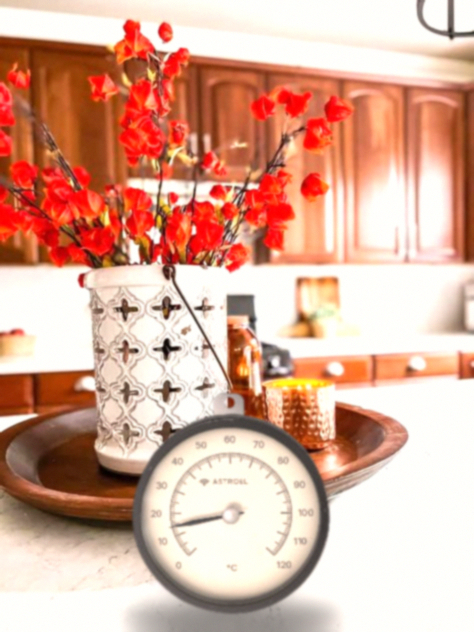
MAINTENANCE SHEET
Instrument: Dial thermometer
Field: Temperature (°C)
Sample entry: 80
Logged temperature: 15
